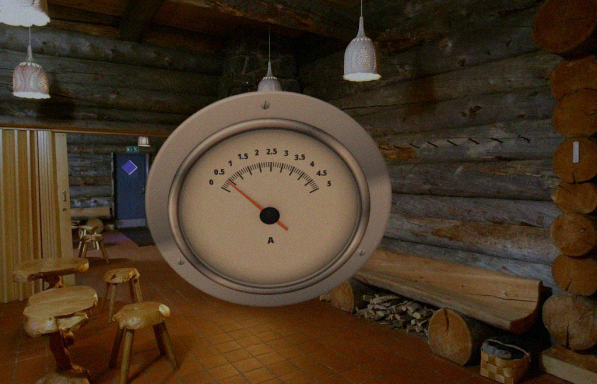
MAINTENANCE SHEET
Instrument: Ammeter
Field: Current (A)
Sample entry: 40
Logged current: 0.5
